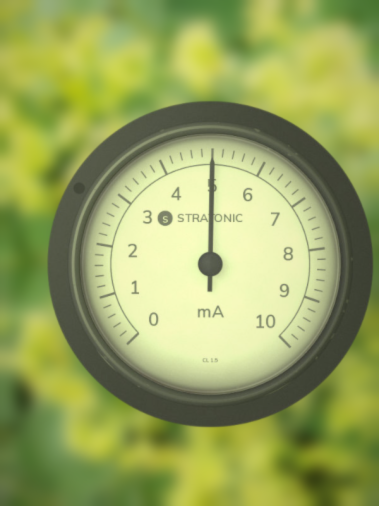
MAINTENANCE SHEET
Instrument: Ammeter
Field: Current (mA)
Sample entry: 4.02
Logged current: 5
